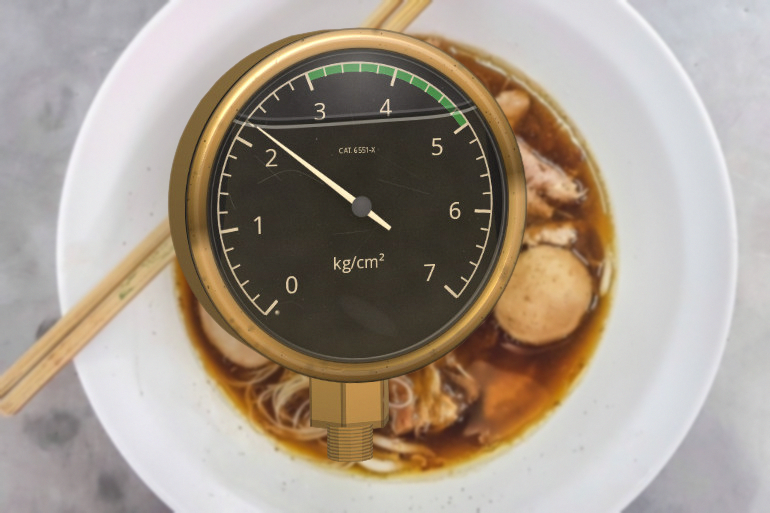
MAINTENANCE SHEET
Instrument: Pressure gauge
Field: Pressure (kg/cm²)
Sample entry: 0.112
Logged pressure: 2.2
